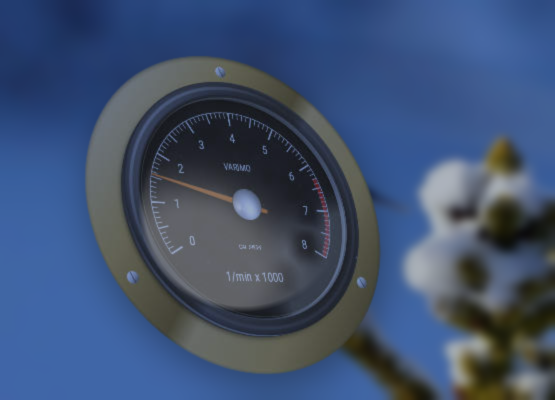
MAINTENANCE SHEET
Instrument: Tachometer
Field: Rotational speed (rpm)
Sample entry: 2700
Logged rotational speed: 1500
